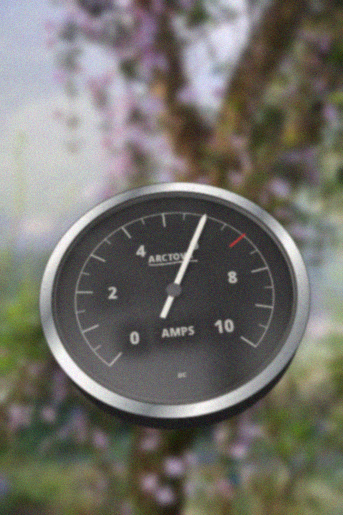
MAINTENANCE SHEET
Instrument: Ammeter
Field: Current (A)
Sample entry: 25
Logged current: 6
